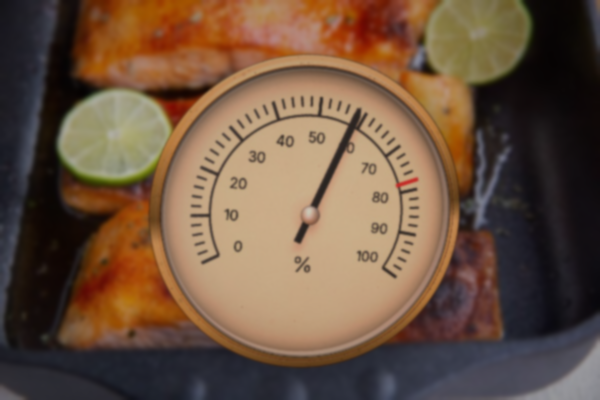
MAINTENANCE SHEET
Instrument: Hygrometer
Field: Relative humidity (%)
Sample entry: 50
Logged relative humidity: 58
